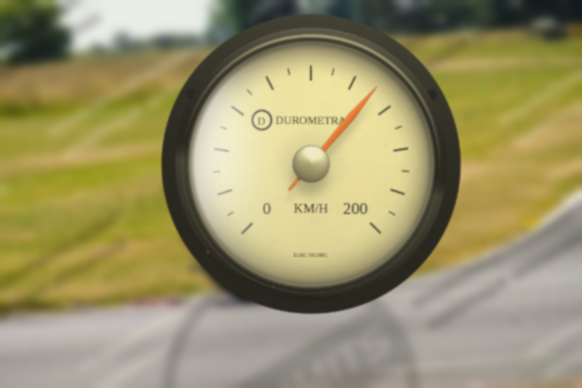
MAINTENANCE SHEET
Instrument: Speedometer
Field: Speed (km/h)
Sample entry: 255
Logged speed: 130
